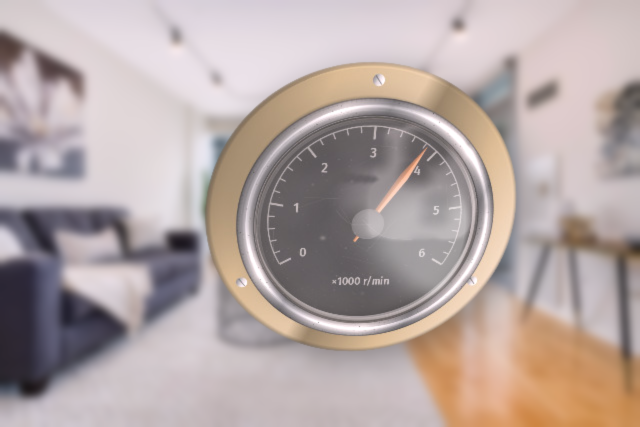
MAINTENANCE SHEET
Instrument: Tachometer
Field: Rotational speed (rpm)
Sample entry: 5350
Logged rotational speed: 3800
